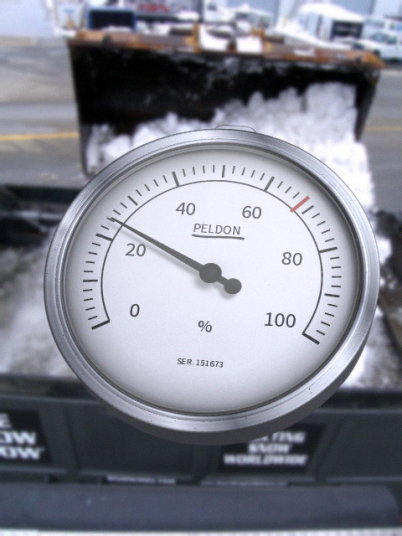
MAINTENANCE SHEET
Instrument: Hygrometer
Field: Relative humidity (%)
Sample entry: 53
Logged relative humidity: 24
